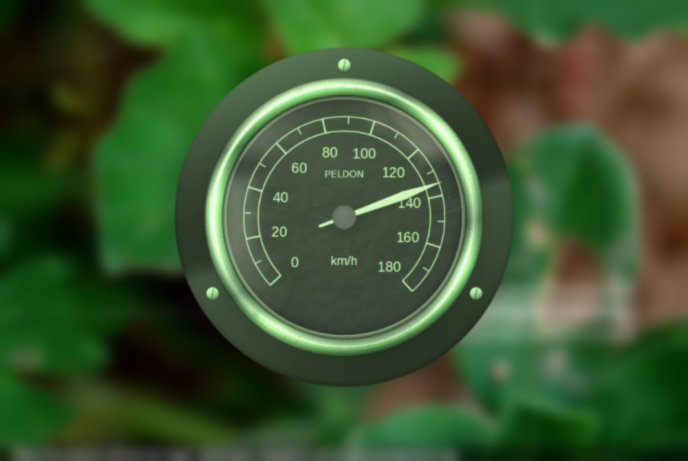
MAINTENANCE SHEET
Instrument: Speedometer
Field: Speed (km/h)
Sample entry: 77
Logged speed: 135
